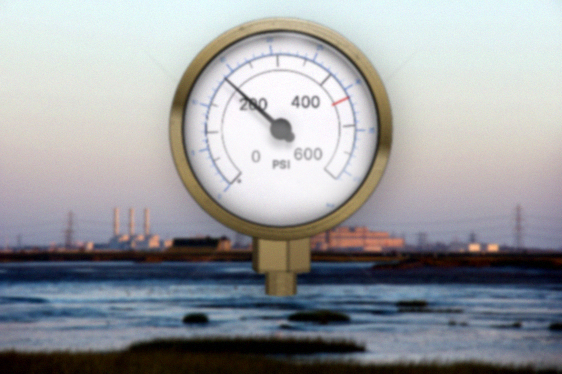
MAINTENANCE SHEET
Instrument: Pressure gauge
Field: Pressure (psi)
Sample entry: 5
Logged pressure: 200
